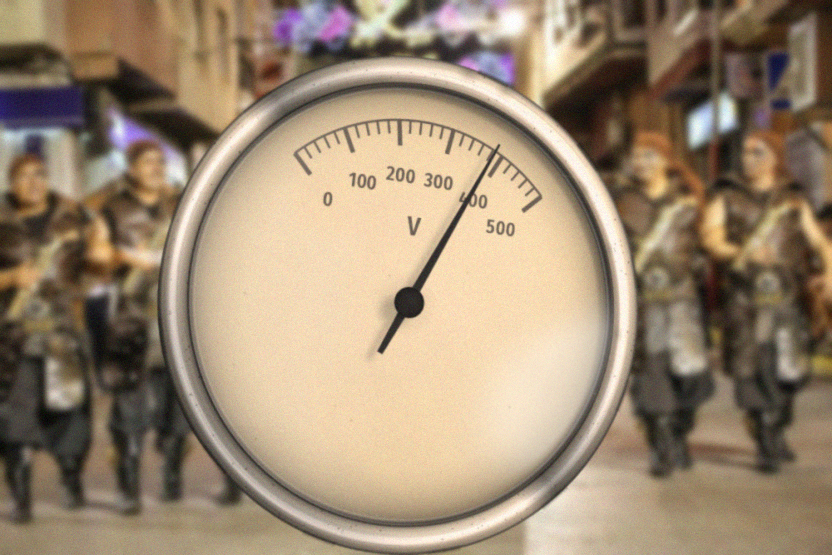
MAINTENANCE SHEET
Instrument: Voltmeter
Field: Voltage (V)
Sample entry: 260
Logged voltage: 380
